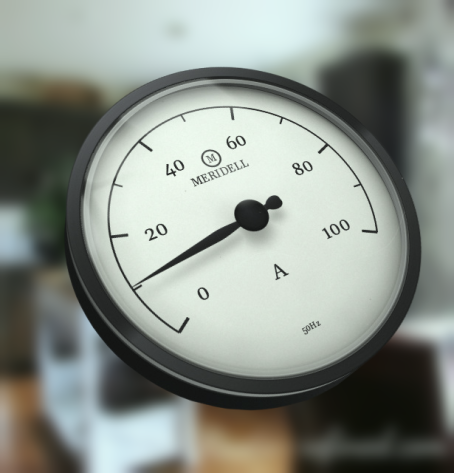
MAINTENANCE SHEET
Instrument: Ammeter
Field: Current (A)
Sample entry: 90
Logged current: 10
